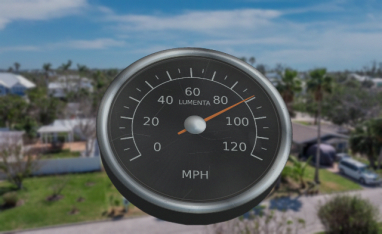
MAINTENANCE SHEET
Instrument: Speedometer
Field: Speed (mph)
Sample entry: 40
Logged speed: 90
